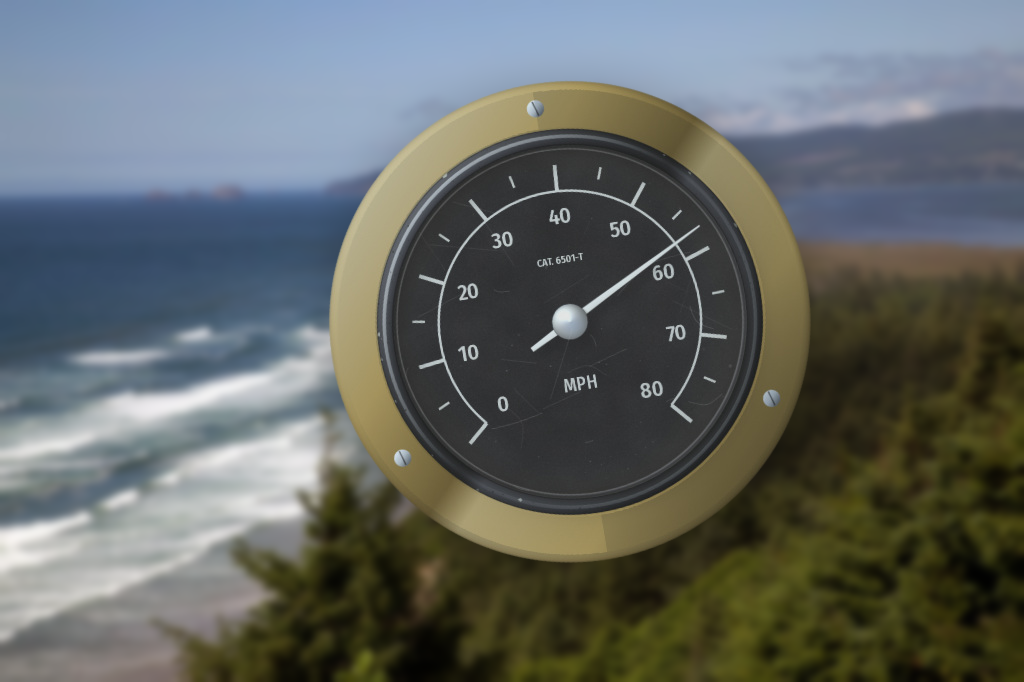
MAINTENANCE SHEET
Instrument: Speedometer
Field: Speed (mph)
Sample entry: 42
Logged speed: 57.5
